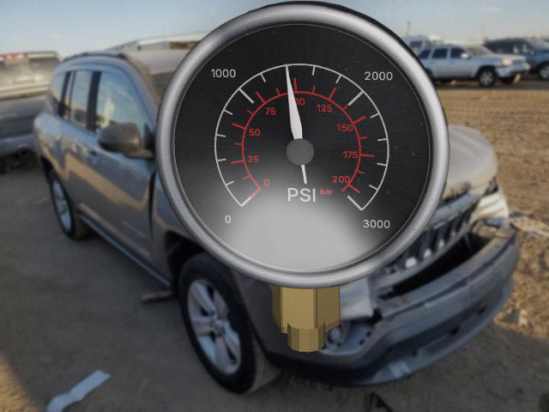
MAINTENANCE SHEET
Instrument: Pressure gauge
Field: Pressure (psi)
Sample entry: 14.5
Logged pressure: 1400
